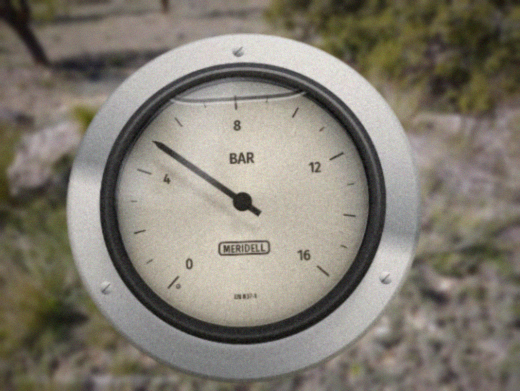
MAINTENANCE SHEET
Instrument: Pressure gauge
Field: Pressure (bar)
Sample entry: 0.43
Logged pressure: 5
